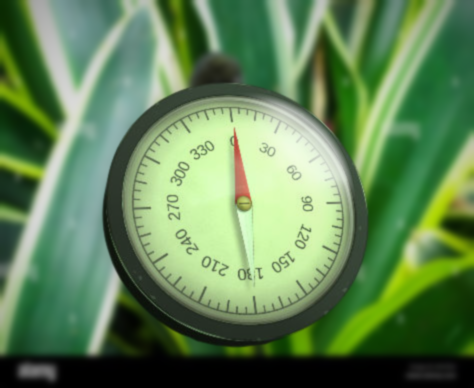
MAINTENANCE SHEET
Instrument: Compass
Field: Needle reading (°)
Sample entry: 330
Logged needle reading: 0
